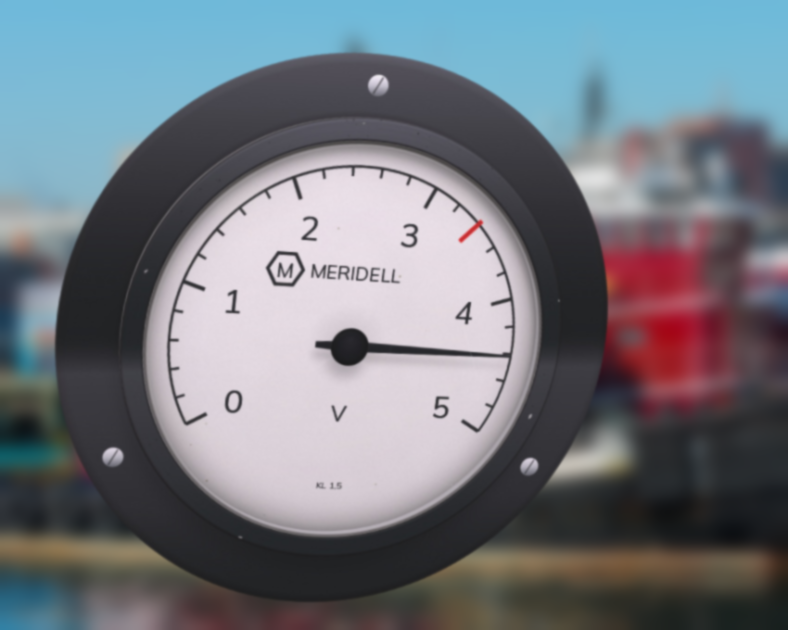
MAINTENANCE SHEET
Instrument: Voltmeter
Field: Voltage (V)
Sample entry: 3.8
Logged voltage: 4.4
